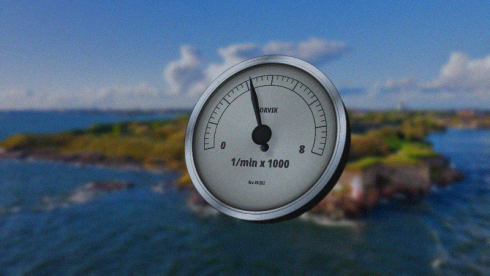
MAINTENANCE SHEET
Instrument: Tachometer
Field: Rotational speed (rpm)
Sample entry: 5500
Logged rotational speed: 3200
